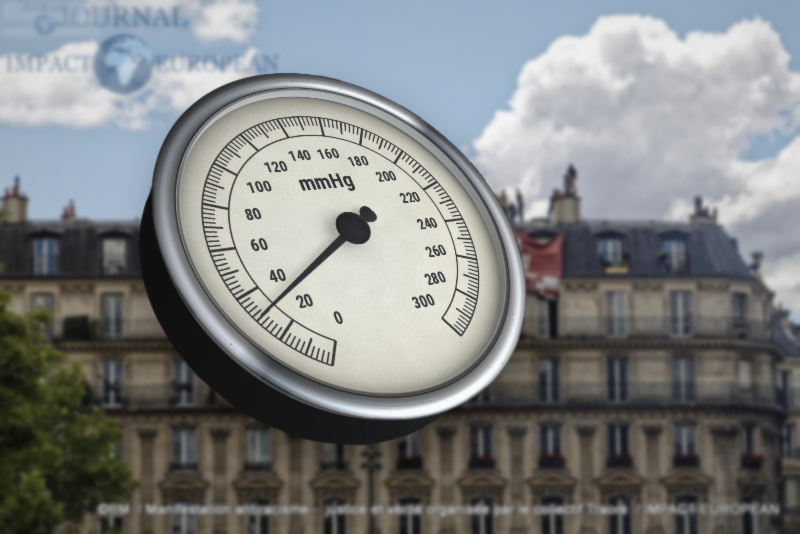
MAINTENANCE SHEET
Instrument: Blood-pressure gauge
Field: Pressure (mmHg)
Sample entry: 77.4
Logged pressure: 30
